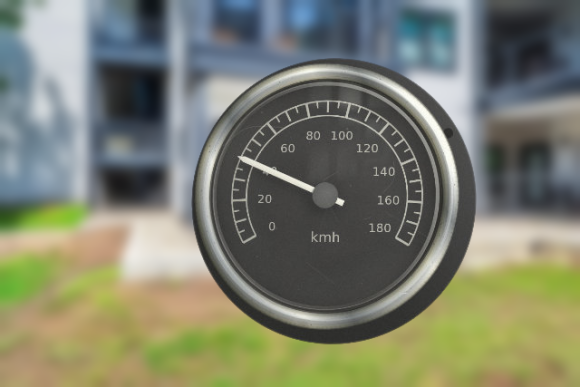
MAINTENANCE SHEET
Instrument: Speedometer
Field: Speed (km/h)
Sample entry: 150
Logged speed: 40
